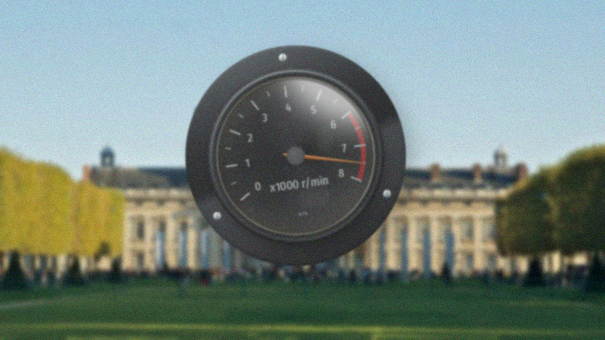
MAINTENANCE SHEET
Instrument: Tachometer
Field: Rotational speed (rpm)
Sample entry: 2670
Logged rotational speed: 7500
